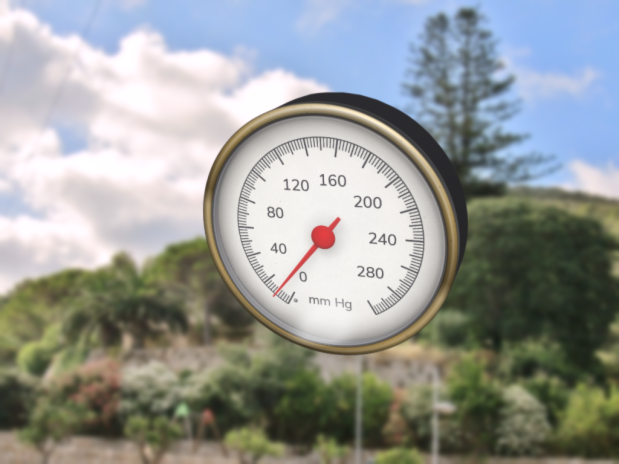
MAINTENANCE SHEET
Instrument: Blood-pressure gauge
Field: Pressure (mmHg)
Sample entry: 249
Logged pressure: 10
